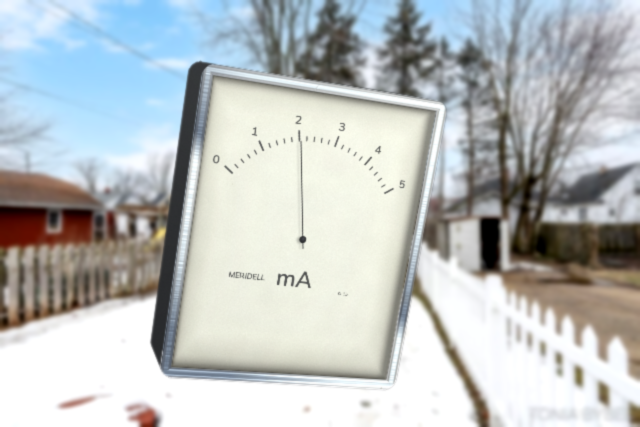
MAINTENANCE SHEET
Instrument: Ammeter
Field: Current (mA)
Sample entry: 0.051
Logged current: 2
